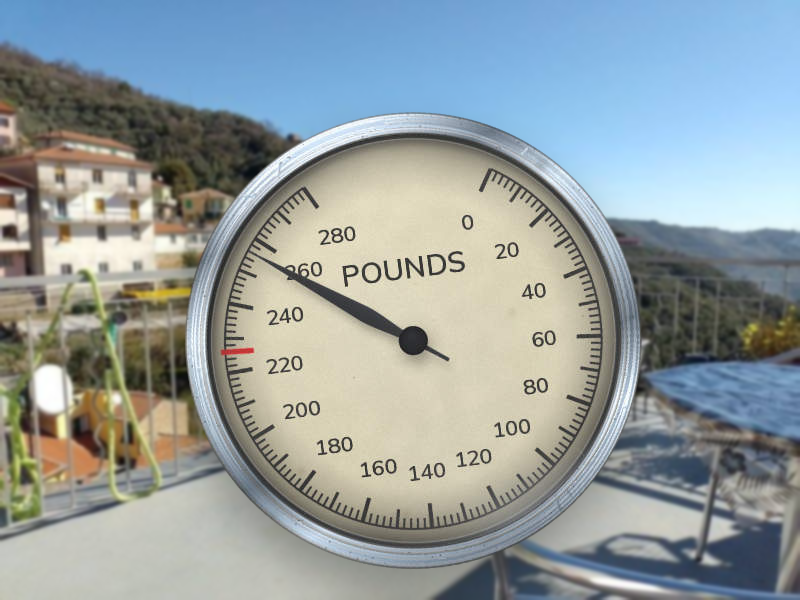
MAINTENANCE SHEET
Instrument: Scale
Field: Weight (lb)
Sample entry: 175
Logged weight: 256
